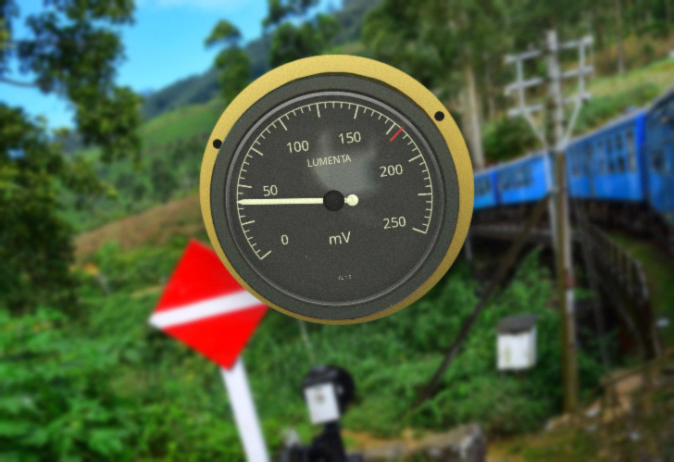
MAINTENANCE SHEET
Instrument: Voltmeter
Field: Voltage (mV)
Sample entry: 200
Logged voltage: 40
